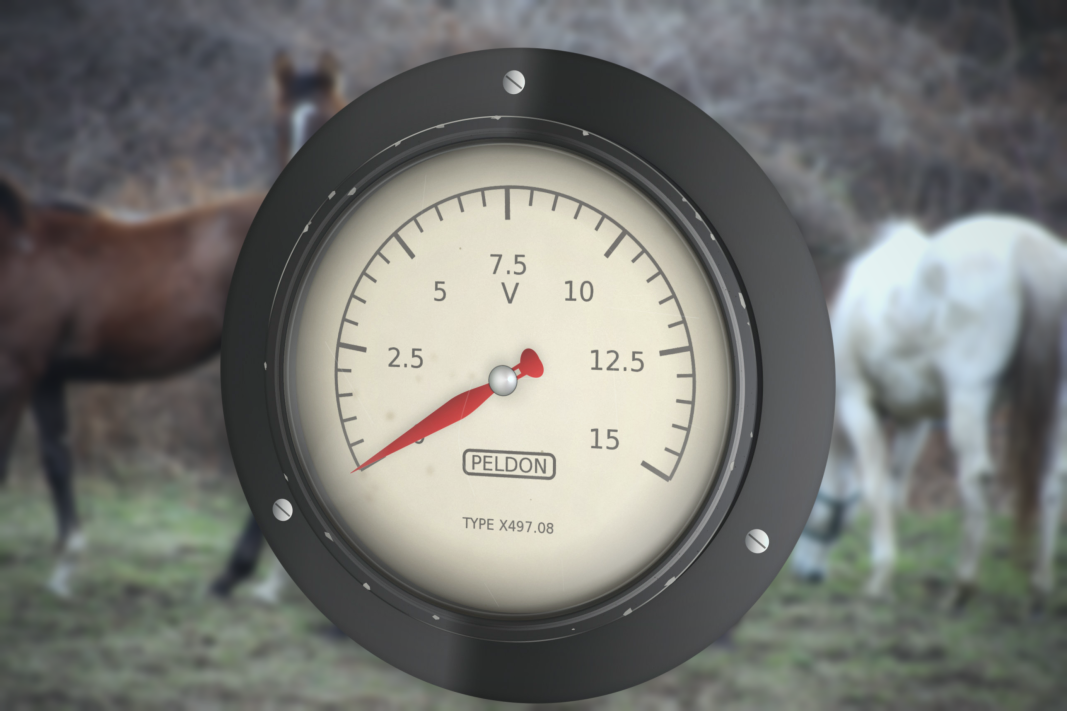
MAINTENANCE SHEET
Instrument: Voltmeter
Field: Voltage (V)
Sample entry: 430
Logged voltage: 0
